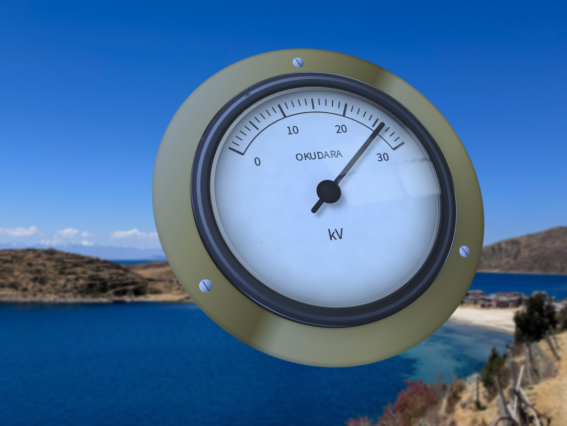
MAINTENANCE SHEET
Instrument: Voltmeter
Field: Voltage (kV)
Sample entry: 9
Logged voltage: 26
